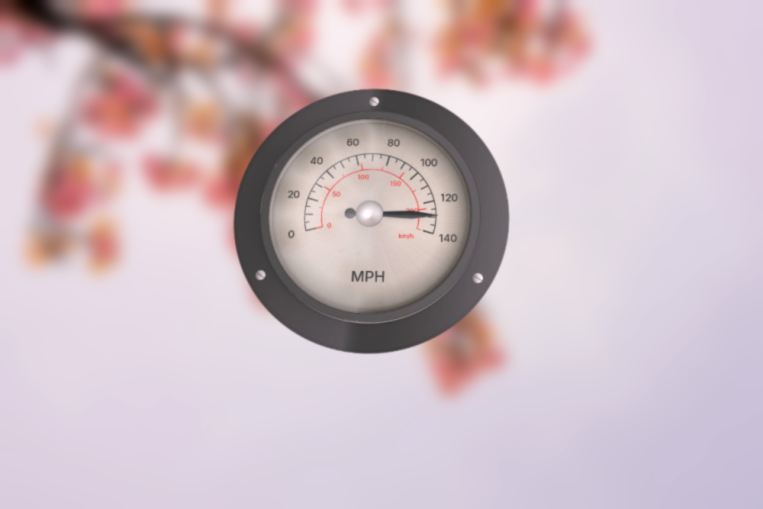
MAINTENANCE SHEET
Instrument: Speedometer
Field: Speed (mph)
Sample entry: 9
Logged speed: 130
